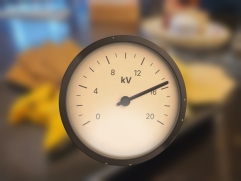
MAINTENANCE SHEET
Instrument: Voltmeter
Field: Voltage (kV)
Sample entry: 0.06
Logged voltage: 15.5
